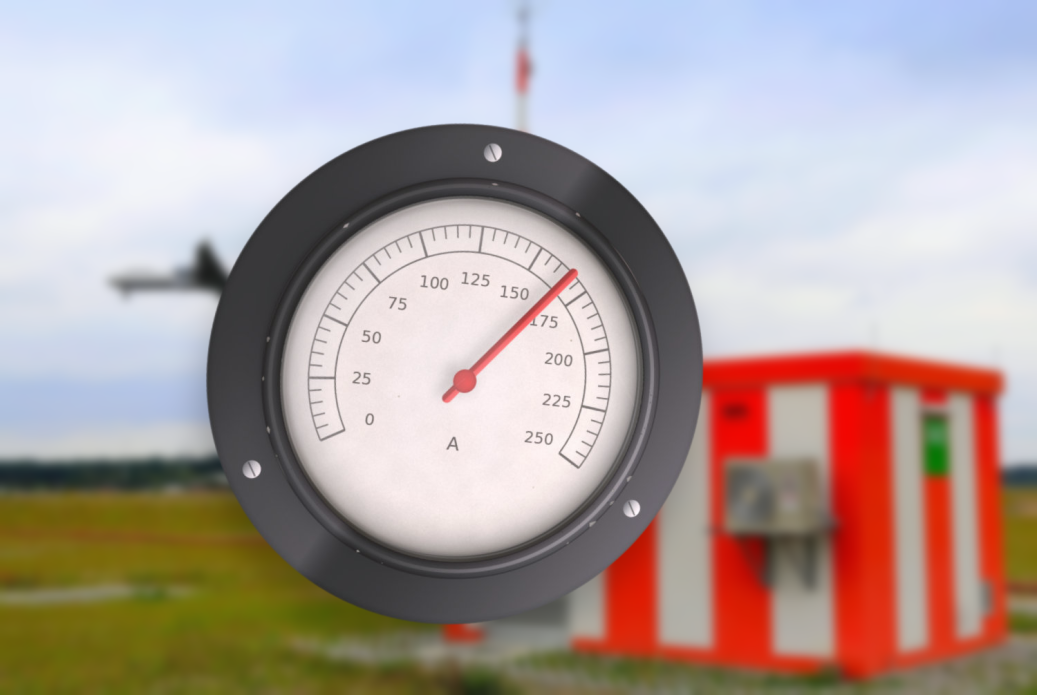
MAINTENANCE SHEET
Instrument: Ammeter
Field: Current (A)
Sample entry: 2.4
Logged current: 165
